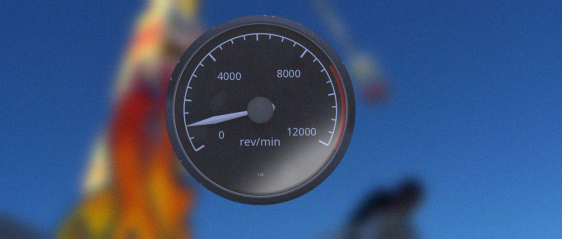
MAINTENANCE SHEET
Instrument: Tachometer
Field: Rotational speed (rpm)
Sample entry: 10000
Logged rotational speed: 1000
